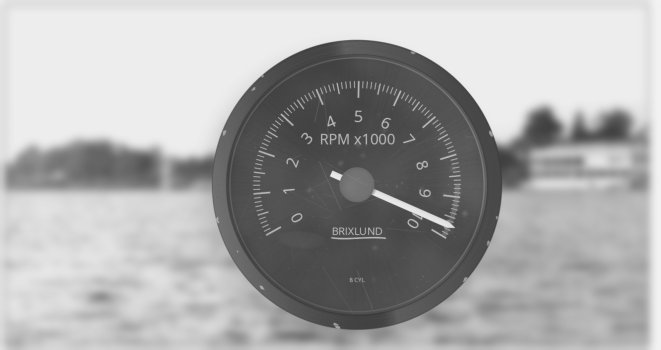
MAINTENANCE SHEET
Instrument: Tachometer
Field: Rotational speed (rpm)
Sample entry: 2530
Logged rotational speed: 9700
